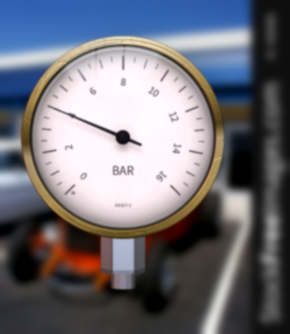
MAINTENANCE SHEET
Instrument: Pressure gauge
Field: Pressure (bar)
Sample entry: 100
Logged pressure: 4
